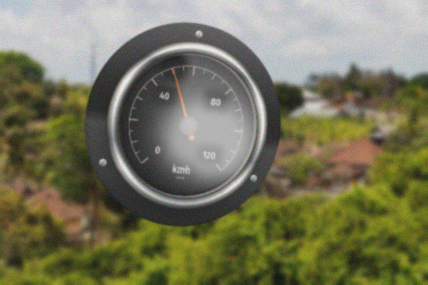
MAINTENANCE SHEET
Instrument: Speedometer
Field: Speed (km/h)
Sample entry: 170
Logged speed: 50
